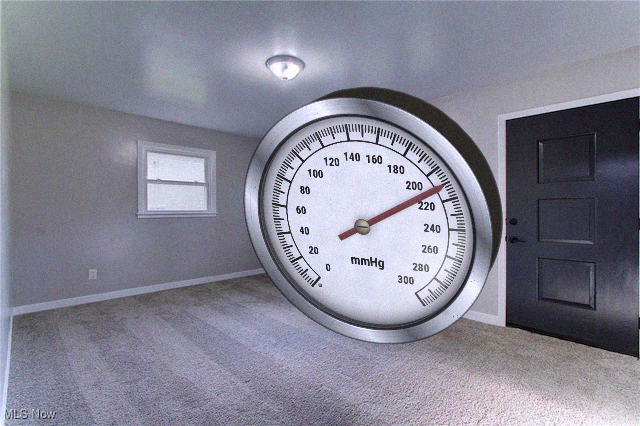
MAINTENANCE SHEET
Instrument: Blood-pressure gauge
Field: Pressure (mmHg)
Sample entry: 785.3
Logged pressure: 210
